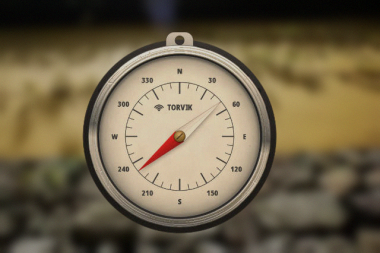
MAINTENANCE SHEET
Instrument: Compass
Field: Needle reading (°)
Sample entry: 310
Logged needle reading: 230
